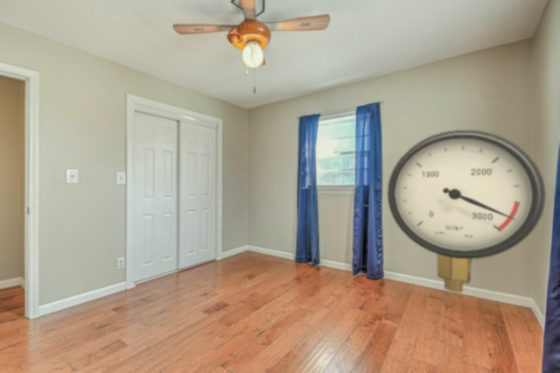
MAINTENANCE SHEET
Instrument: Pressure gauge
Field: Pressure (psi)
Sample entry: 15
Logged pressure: 2800
